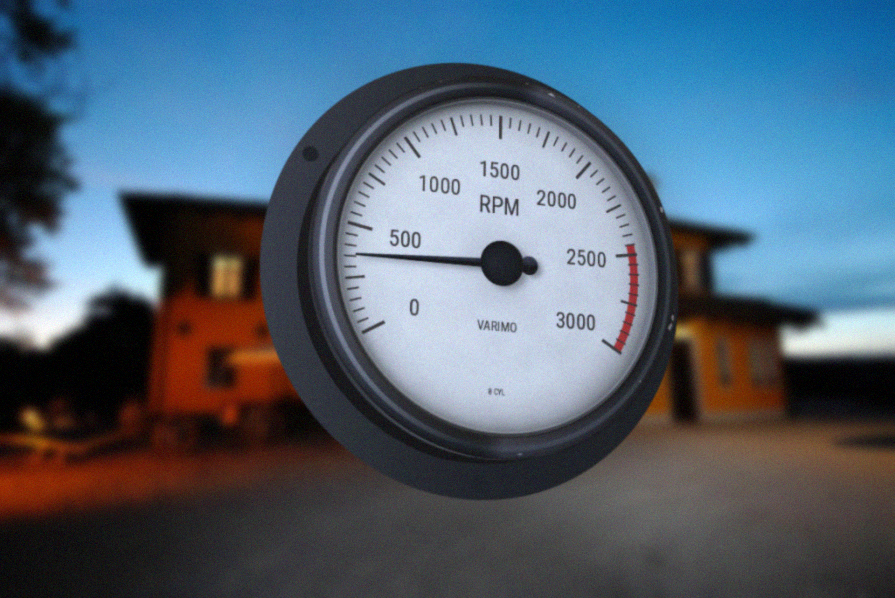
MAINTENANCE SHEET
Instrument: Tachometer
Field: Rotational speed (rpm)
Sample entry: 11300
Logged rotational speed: 350
